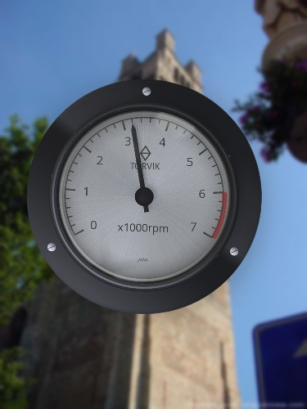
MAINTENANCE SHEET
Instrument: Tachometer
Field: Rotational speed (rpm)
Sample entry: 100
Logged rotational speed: 3200
